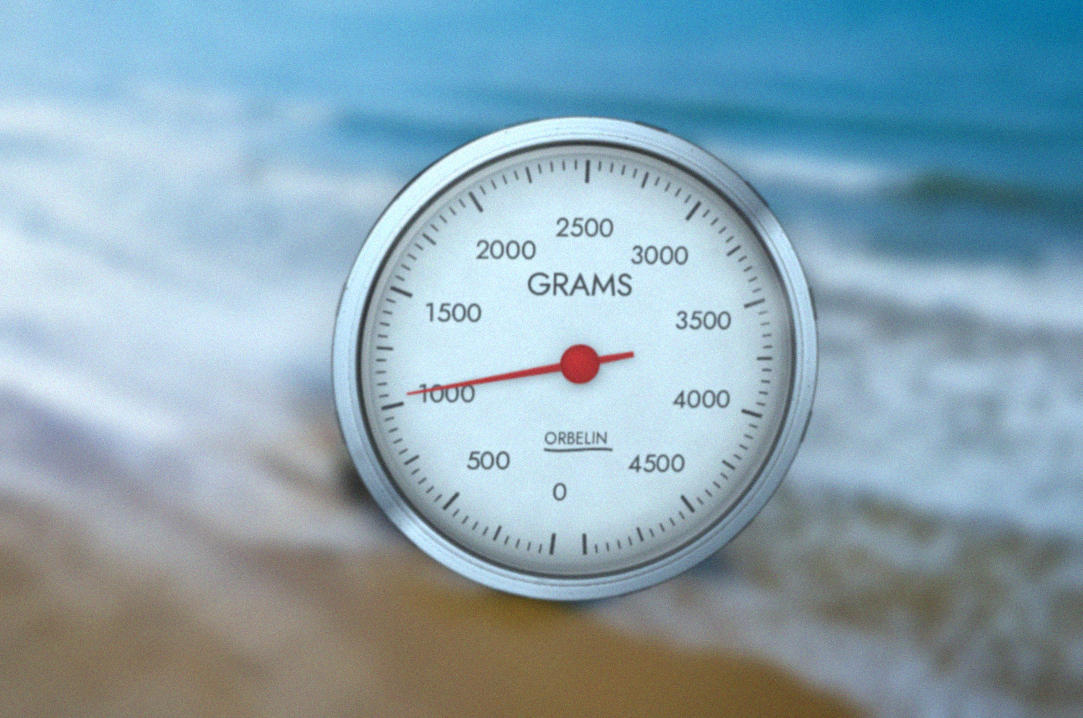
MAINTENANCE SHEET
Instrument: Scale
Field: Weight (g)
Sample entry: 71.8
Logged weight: 1050
